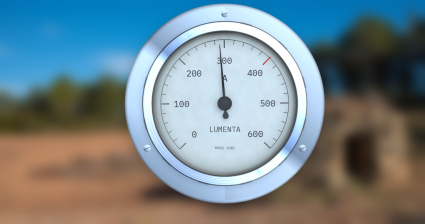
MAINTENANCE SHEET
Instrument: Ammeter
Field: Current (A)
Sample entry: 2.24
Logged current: 290
